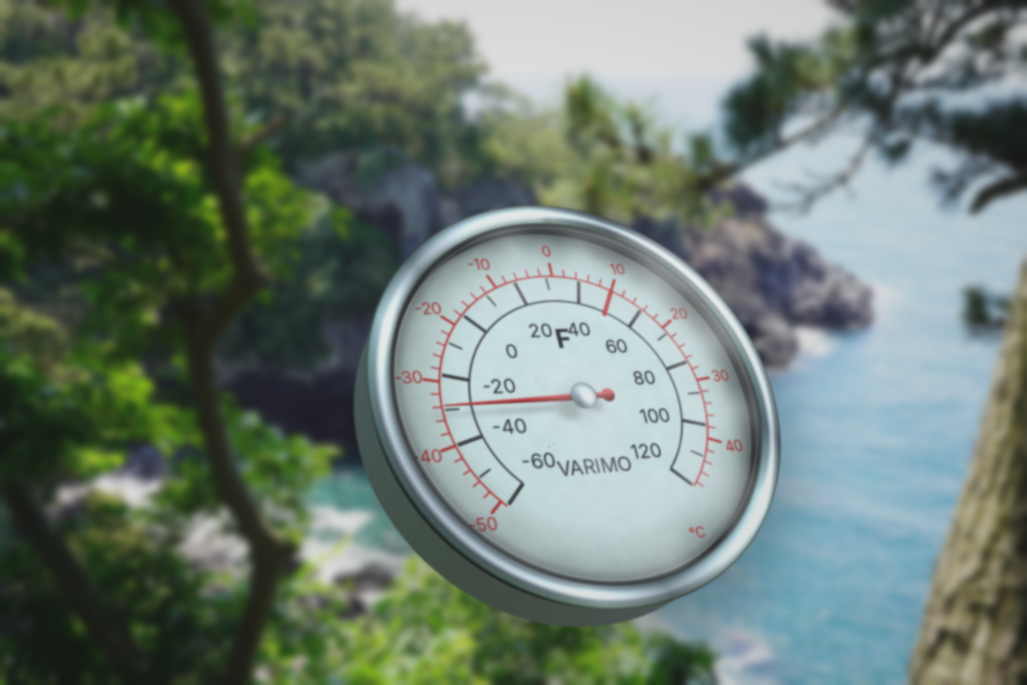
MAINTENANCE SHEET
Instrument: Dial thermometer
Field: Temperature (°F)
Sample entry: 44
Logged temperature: -30
